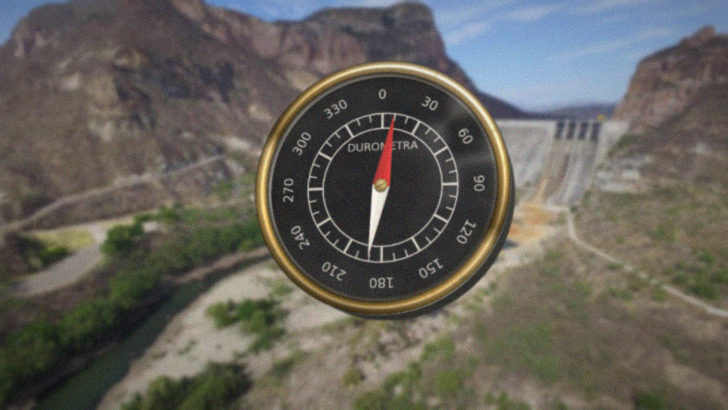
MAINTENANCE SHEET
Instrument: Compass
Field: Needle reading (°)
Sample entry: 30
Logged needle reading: 10
